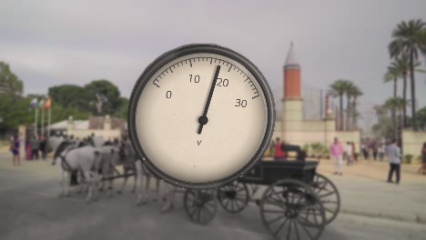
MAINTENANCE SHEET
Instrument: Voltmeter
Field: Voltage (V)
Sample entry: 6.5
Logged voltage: 17
